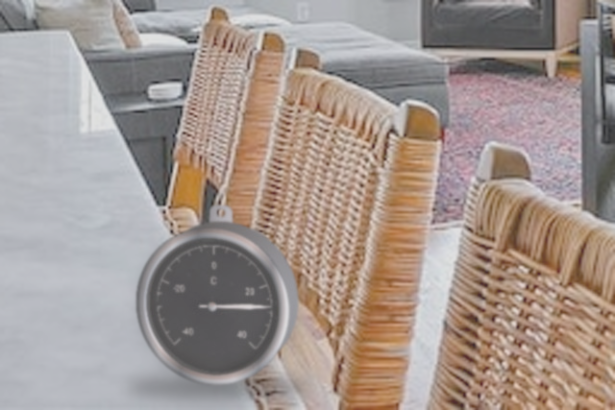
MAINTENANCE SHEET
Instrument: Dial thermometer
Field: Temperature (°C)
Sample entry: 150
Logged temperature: 26
